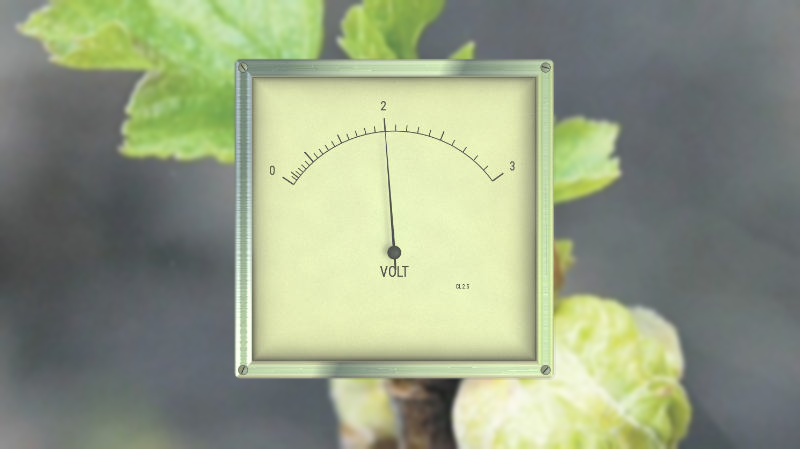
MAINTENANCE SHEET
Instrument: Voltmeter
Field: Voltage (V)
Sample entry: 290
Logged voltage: 2
